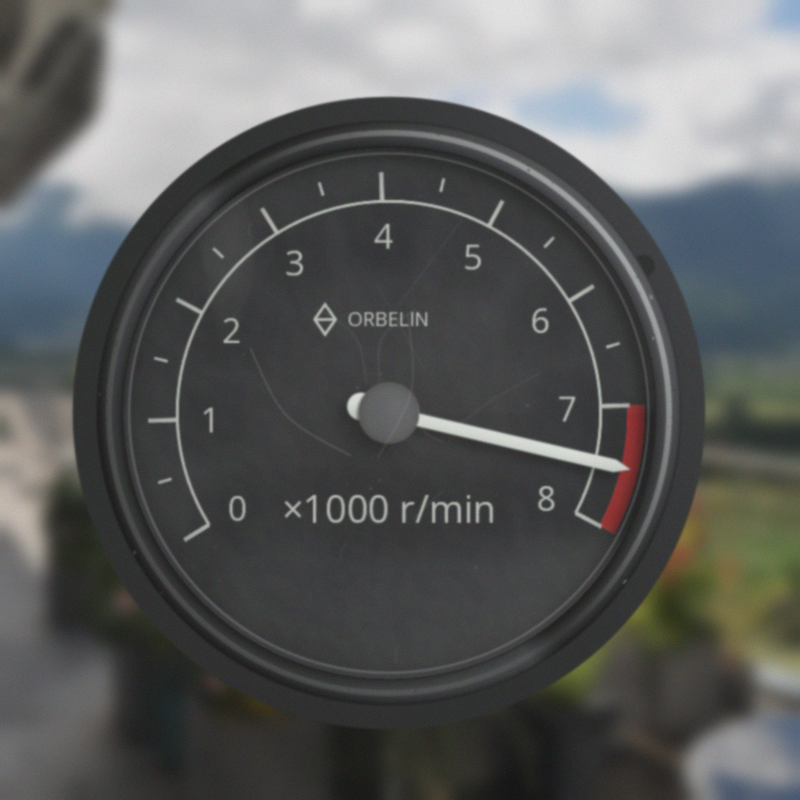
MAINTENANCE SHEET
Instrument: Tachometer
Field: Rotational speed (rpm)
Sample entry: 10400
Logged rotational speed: 7500
